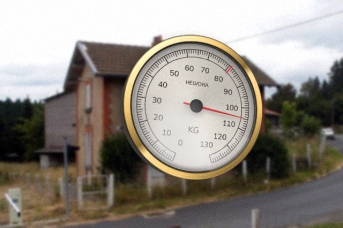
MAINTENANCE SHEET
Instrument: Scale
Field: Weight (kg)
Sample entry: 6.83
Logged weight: 105
